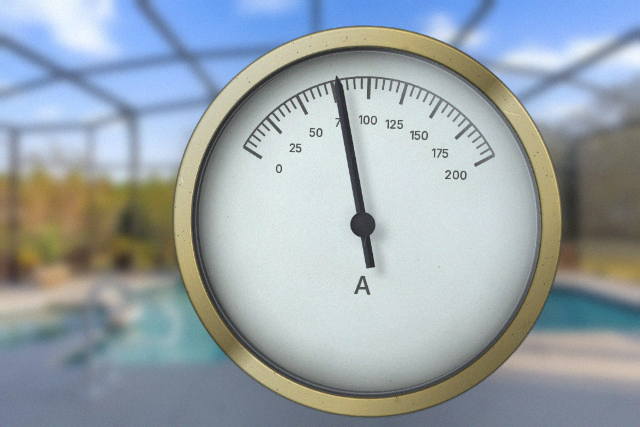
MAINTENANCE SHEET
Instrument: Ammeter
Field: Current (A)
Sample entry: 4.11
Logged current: 80
